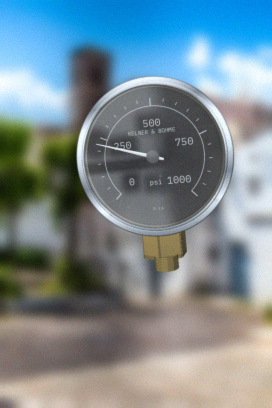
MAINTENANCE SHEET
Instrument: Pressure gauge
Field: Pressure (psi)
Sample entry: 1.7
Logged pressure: 225
